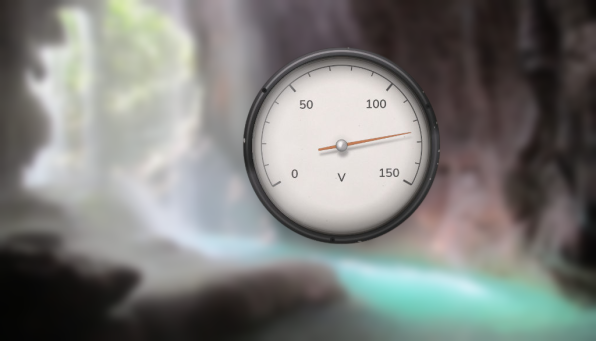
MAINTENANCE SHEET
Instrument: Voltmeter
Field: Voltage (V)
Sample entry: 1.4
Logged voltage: 125
